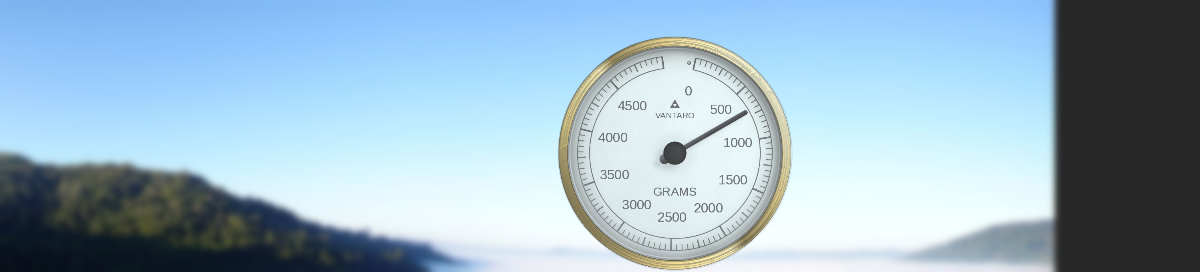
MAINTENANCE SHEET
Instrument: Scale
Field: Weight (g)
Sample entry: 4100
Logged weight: 700
